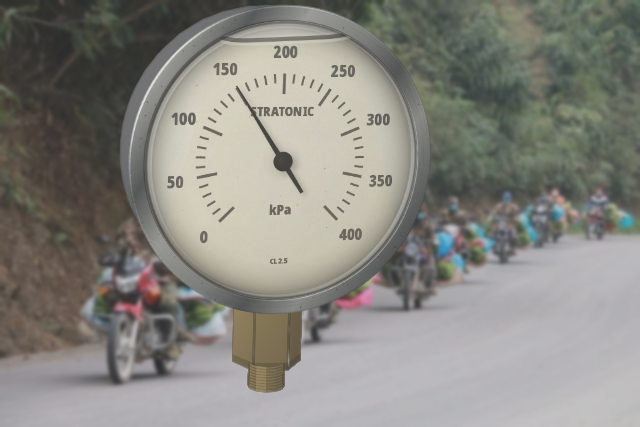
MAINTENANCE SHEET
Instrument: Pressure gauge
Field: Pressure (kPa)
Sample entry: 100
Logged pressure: 150
